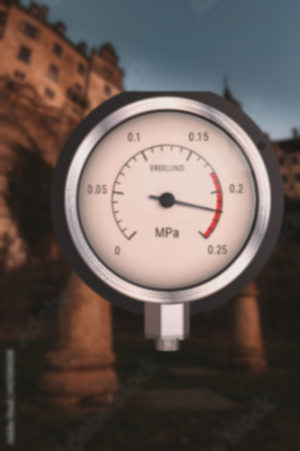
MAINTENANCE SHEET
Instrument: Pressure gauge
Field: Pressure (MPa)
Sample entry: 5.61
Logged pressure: 0.22
